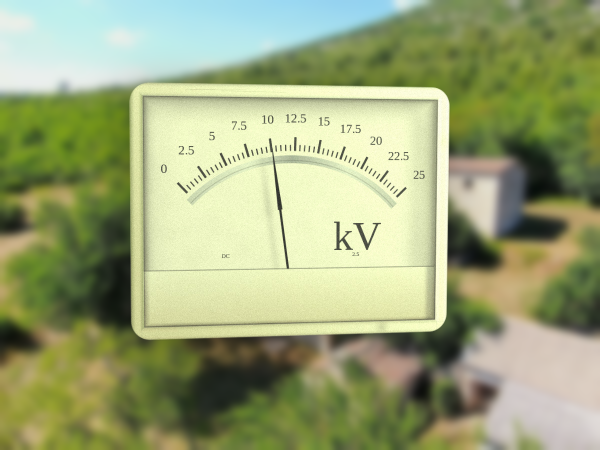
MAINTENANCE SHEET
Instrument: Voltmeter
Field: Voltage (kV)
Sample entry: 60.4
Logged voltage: 10
